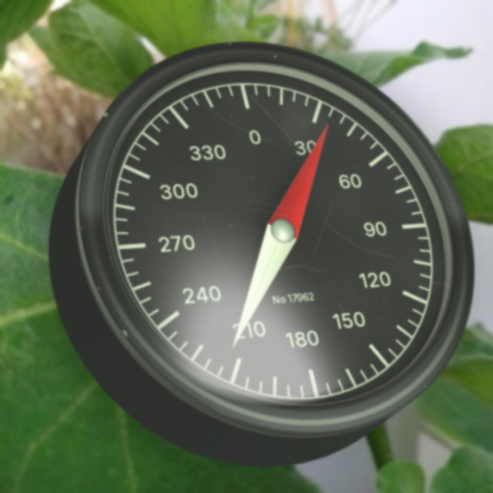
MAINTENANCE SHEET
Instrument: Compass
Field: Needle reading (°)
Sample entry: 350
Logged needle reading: 35
